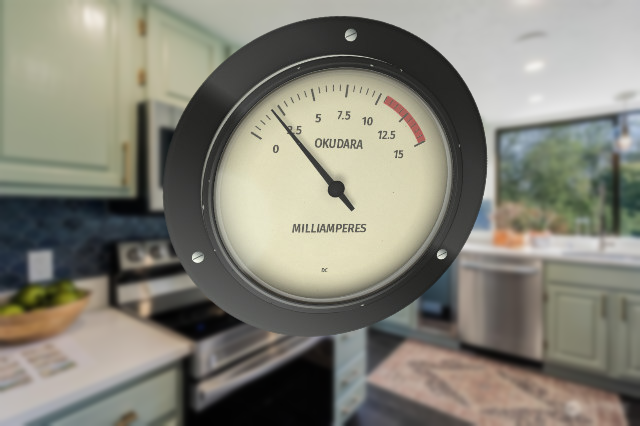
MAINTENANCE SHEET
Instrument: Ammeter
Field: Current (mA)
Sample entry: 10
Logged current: 2
